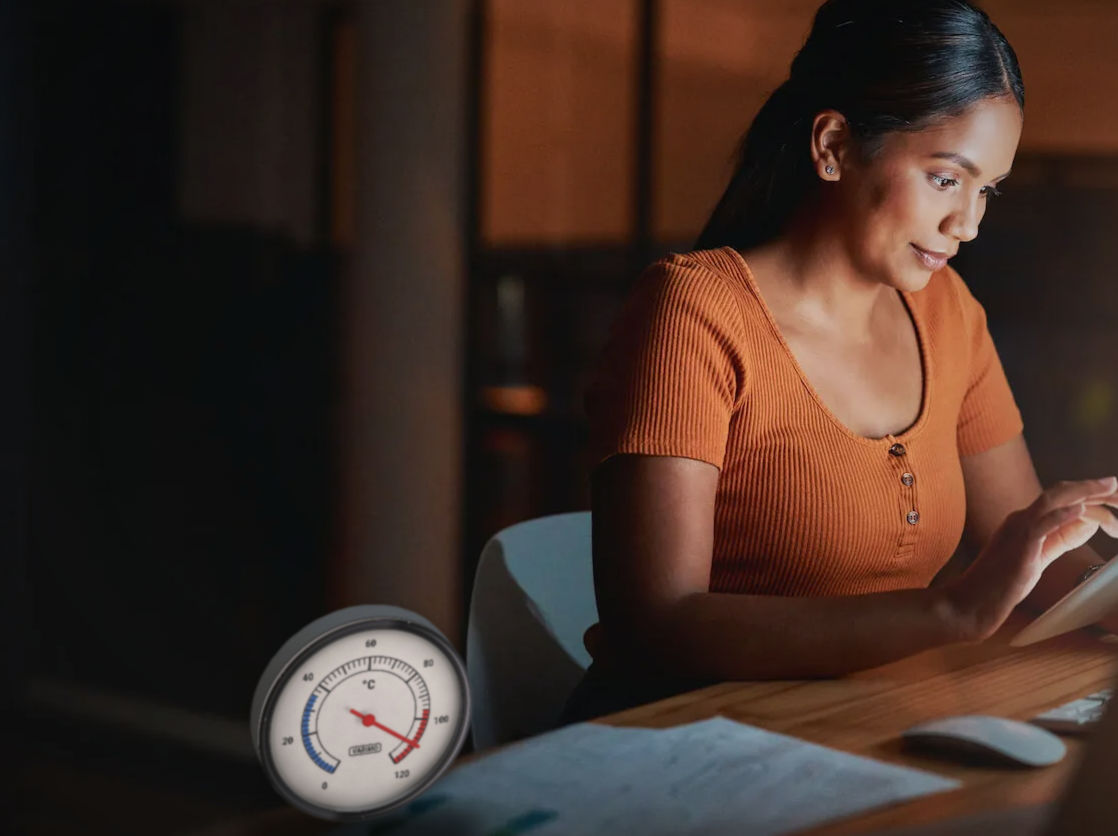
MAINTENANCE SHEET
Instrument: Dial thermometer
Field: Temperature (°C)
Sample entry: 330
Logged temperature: 110
